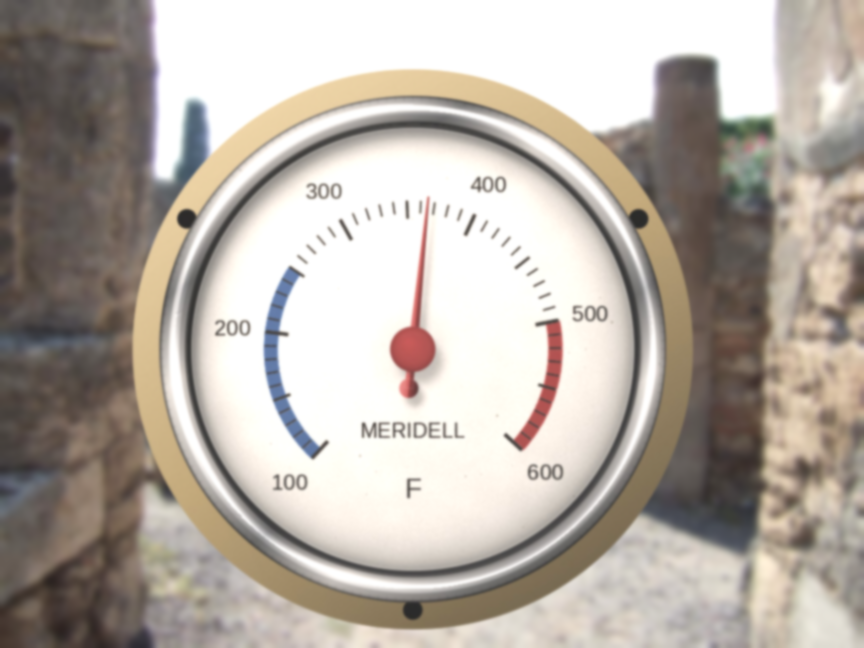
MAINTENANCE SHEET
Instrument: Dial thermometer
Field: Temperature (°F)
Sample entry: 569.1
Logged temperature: 365
